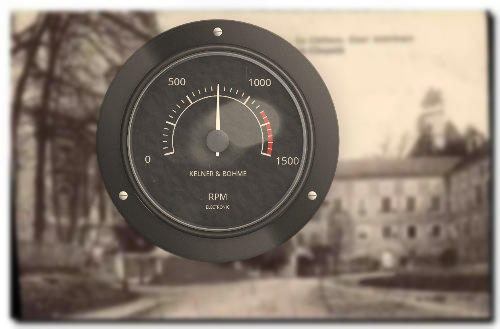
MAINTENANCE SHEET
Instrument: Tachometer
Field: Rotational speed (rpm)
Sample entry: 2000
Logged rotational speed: 750
